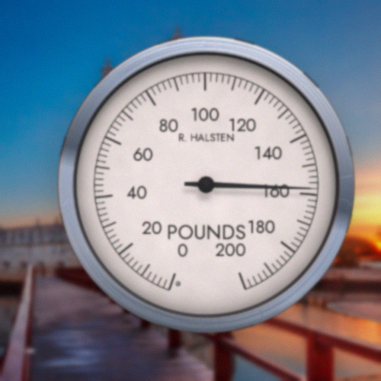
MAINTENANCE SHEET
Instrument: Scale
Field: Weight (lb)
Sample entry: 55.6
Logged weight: 158
